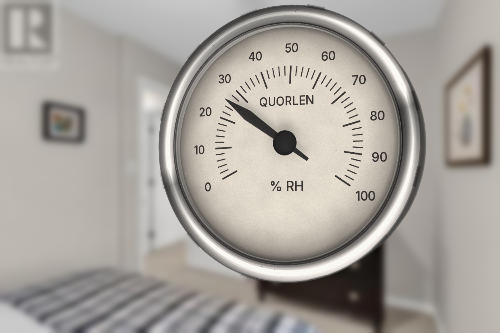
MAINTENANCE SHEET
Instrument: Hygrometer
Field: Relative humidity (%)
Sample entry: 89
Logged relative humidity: 26
